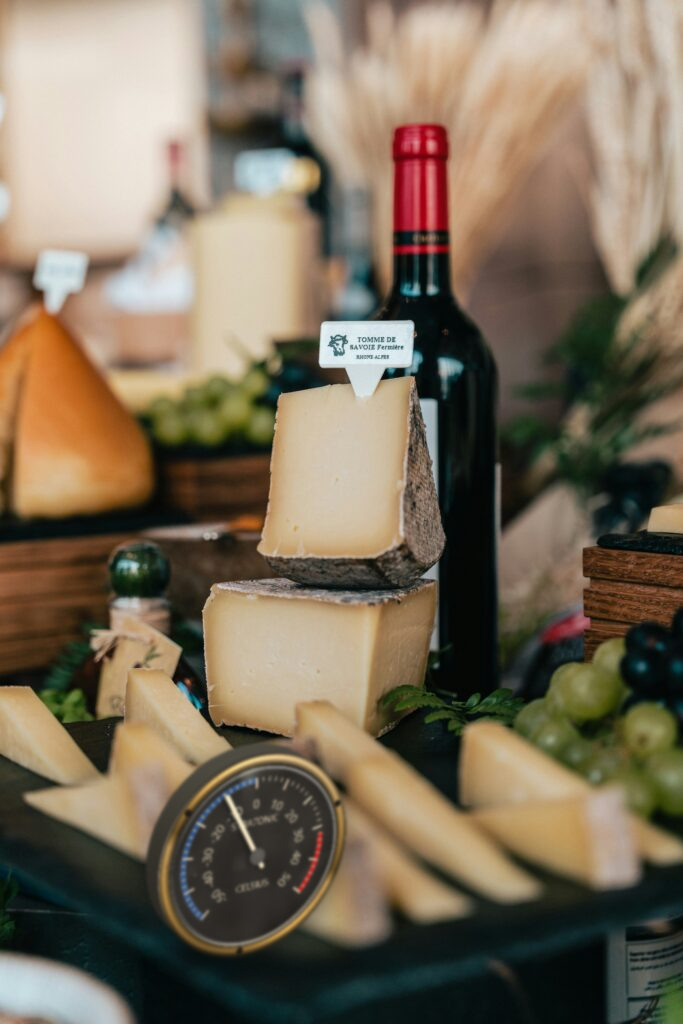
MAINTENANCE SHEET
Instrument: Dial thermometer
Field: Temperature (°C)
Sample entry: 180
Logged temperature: -10
